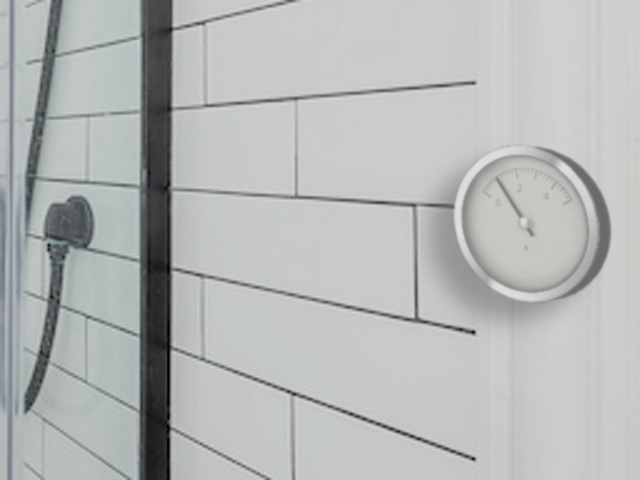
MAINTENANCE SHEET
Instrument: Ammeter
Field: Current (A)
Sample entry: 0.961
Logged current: 1
